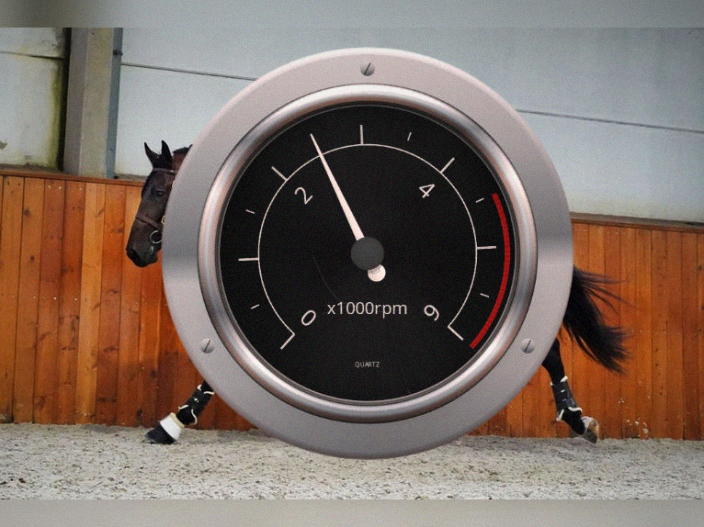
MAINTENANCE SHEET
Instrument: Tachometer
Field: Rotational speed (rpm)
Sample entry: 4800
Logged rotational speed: 2500
